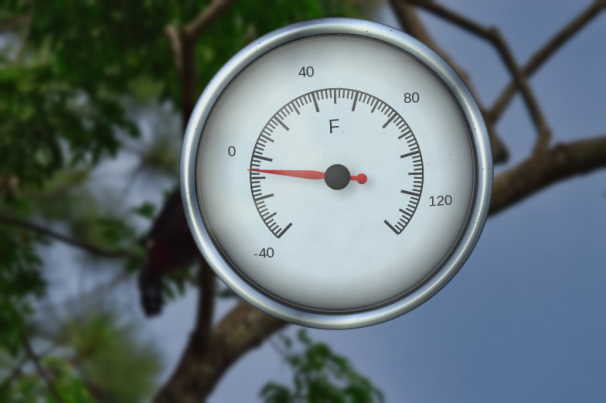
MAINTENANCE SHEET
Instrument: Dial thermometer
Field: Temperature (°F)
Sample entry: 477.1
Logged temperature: -6
